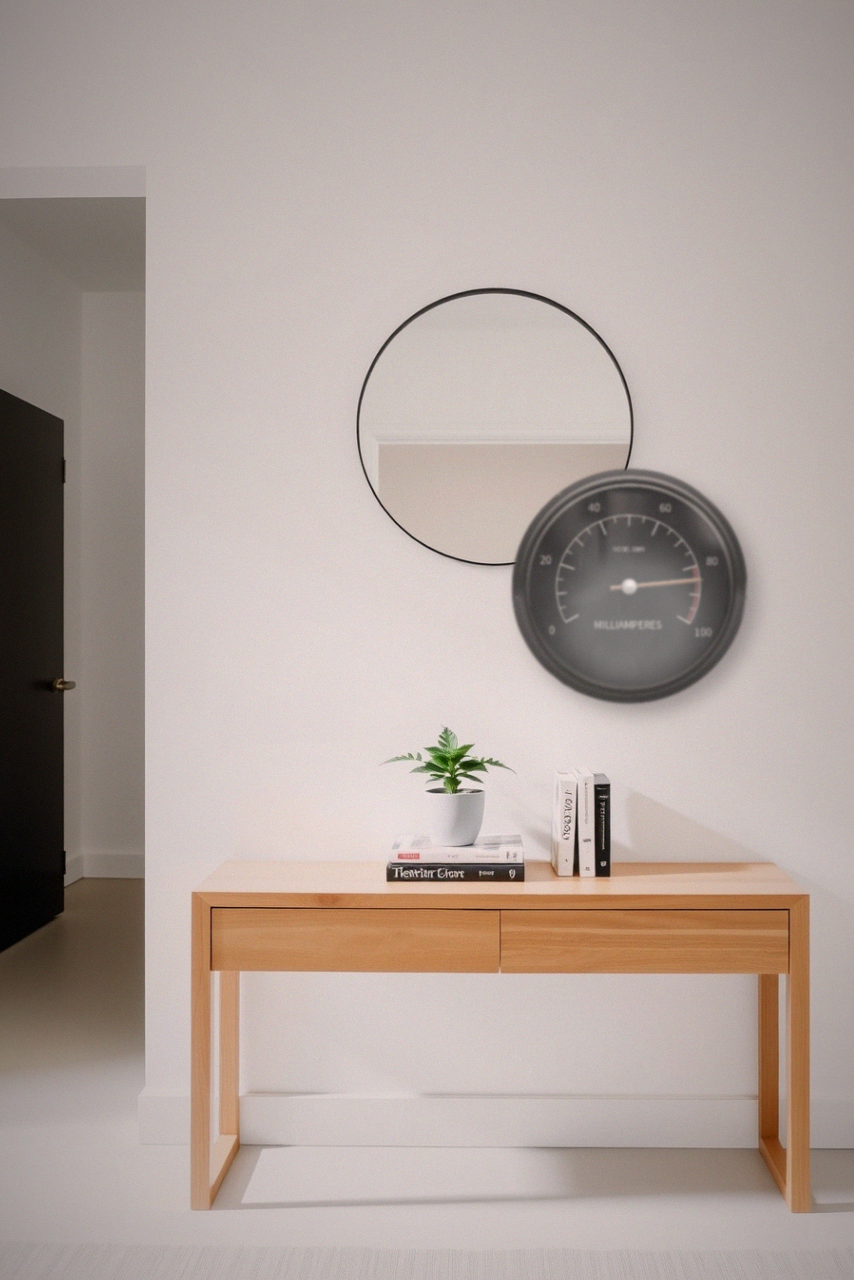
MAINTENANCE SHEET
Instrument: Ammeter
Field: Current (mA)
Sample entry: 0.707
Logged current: 85
